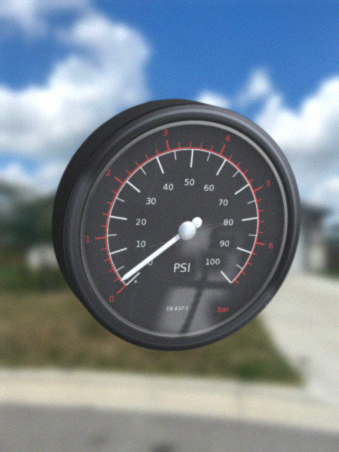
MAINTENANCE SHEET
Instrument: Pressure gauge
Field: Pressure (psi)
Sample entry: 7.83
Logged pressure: 2.5
